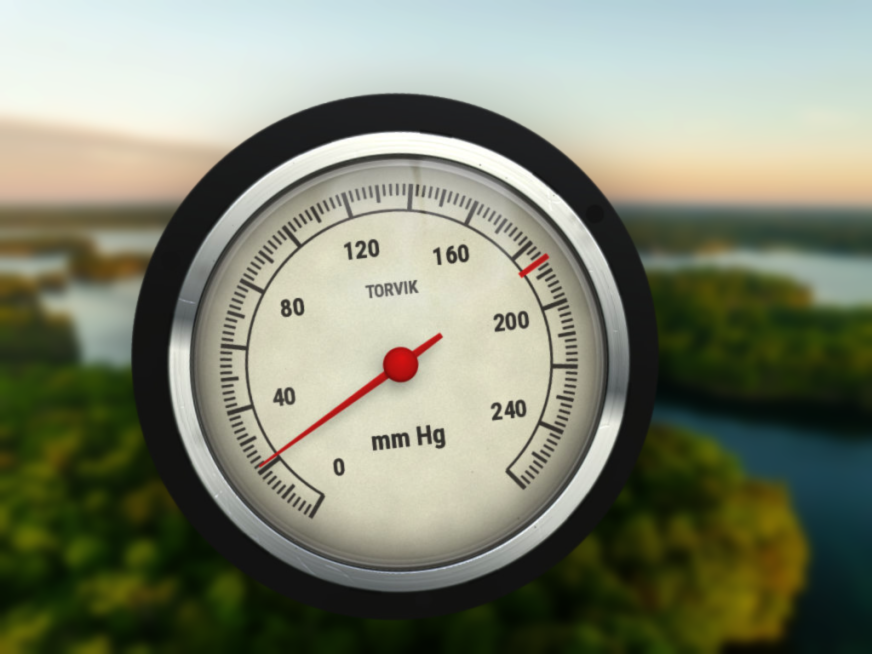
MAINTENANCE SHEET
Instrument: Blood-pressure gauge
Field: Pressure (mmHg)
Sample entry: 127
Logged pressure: 22
